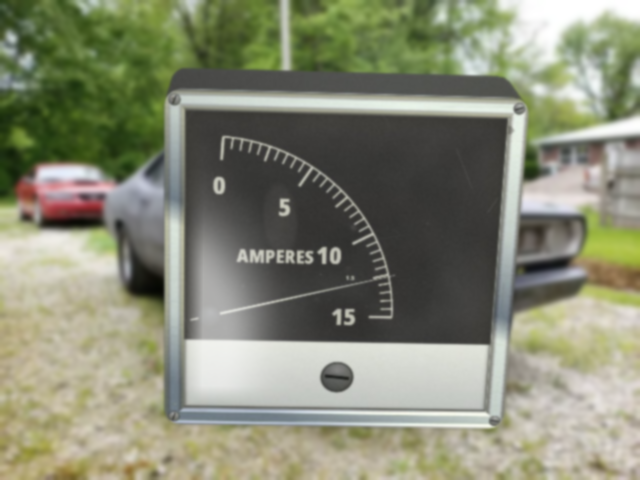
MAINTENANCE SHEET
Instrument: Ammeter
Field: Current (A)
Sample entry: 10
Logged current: 12.5
